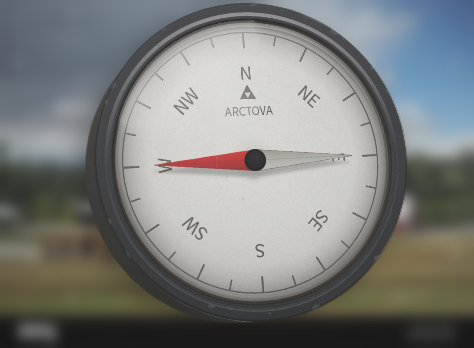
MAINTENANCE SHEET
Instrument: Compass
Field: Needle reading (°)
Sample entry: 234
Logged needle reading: 270
